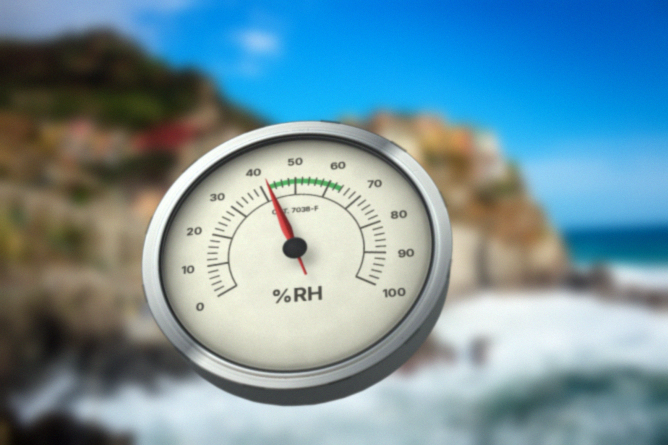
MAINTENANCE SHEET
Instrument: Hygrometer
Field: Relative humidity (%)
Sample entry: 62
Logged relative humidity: 42
